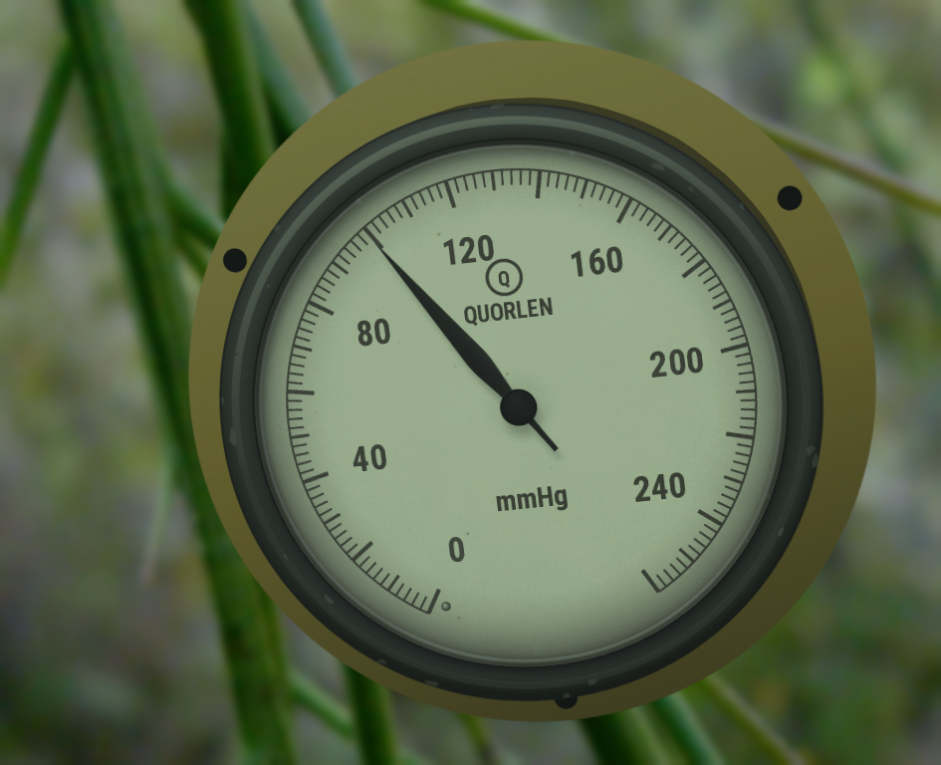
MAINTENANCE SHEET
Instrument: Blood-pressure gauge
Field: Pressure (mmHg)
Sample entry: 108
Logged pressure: 100
